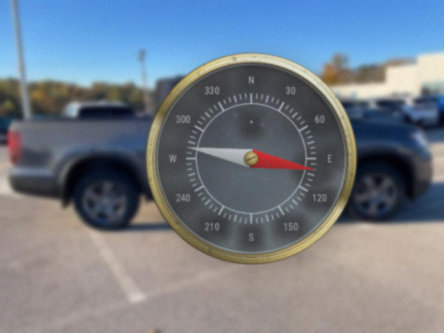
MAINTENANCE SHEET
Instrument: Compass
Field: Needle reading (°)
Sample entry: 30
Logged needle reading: 100
